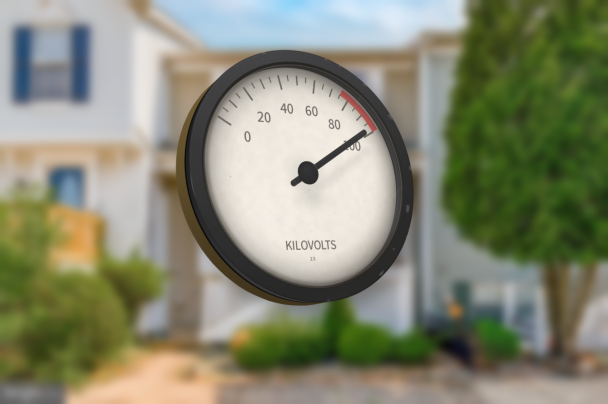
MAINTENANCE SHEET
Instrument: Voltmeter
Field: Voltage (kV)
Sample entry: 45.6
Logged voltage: 97.5
